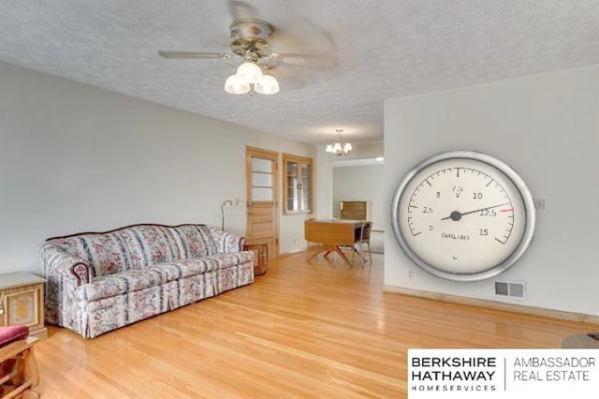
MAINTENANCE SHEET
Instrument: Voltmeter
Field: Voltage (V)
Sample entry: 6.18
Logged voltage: 12
